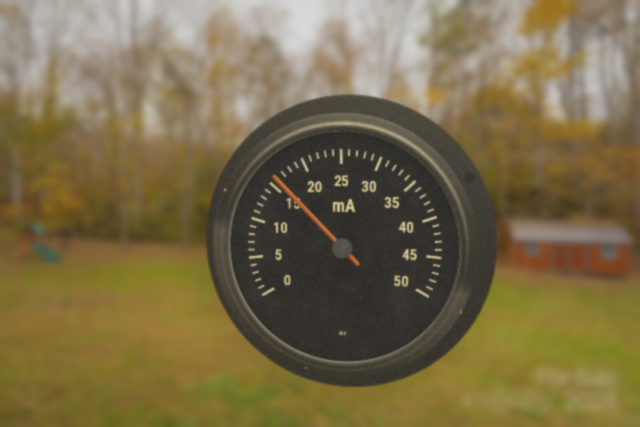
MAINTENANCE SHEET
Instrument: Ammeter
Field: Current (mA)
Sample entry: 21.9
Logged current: 16
